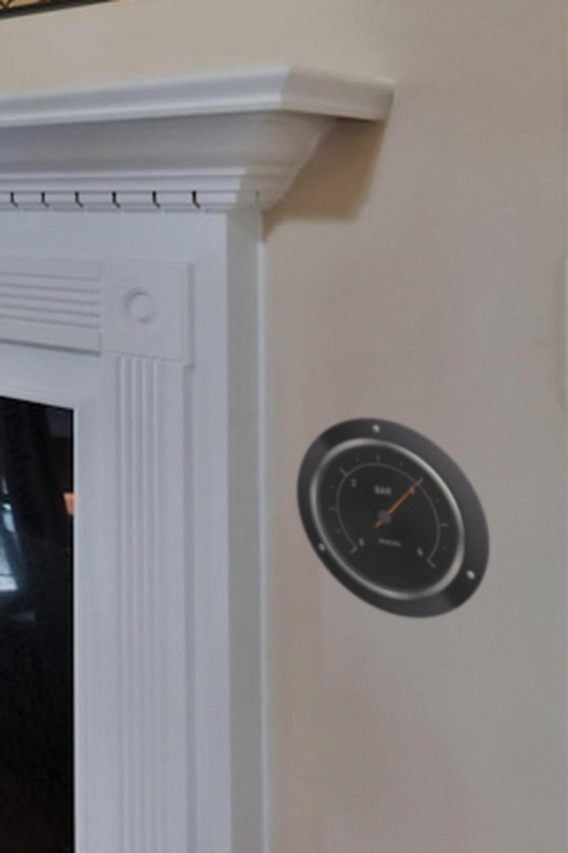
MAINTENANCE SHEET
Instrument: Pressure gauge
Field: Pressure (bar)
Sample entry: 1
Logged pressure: 4
